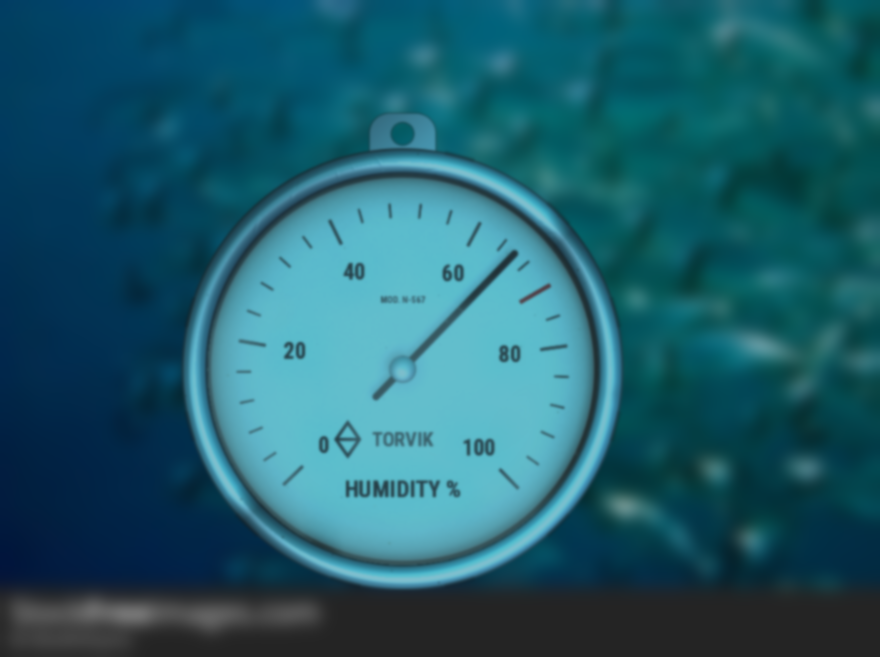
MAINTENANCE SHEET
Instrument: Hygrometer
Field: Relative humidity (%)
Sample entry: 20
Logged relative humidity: 66
